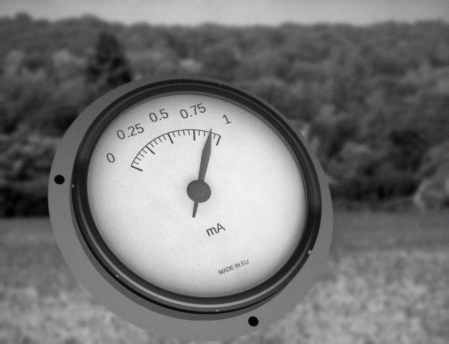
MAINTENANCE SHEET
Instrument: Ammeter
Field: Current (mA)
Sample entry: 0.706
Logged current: 0.9
